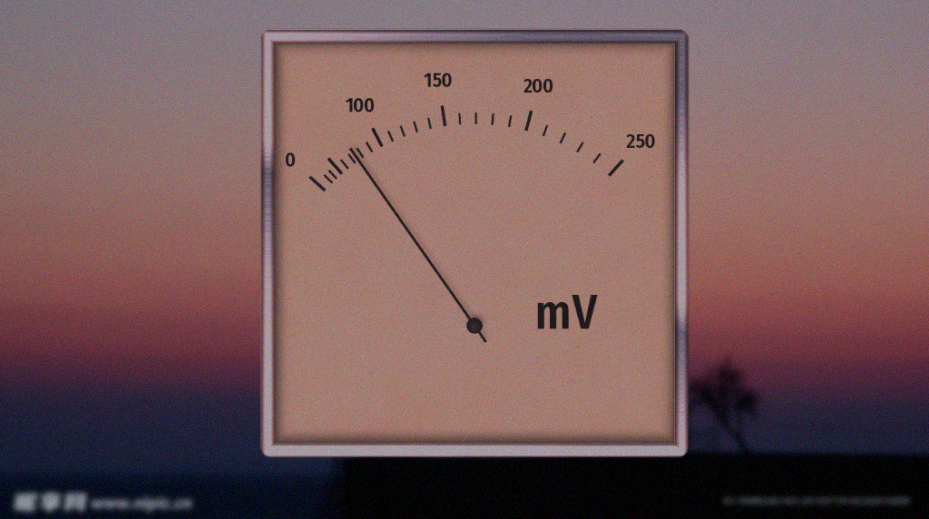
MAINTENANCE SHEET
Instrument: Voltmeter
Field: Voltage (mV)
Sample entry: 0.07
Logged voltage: 75
